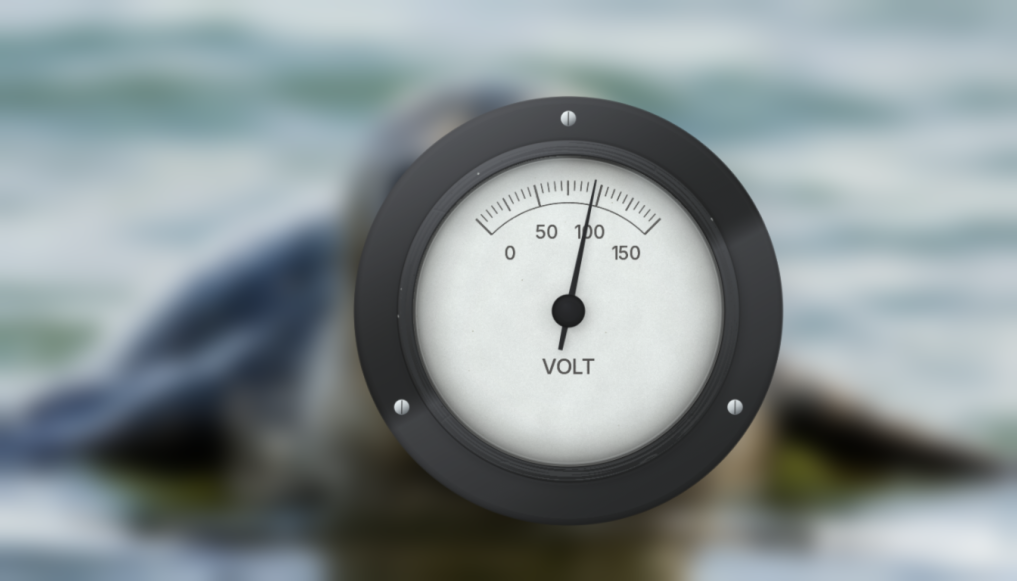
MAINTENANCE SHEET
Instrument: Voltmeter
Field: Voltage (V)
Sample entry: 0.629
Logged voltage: 95
